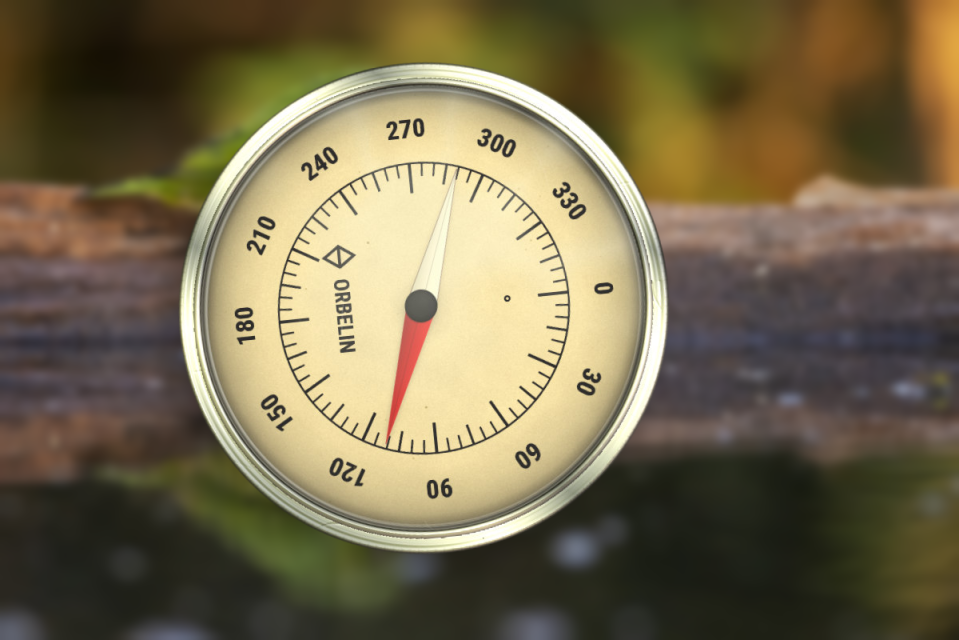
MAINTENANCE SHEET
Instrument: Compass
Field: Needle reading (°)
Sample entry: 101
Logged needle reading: 110
